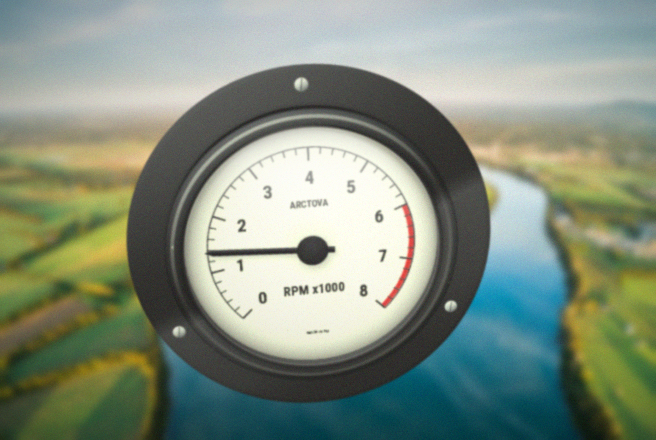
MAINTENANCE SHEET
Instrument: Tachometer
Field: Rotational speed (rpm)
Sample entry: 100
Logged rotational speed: 1400
